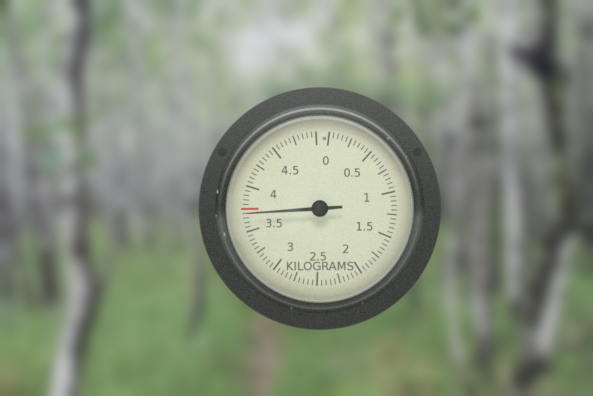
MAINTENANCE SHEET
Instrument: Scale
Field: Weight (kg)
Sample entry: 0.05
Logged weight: 3.7
